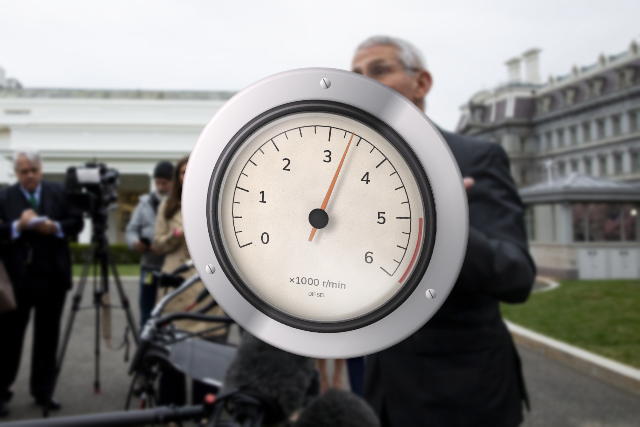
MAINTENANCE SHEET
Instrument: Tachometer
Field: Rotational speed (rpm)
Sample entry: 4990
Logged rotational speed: 3375
